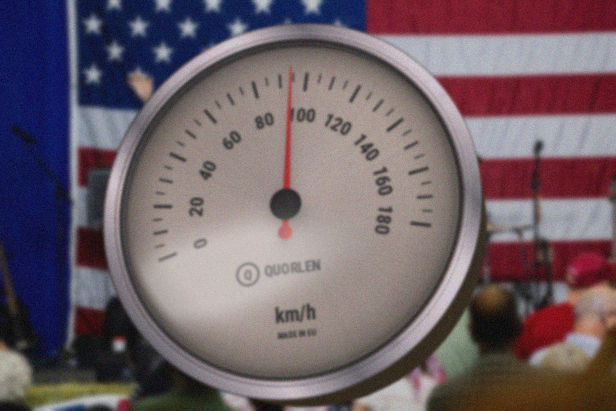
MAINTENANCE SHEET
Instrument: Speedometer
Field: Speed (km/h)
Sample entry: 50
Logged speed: 95
